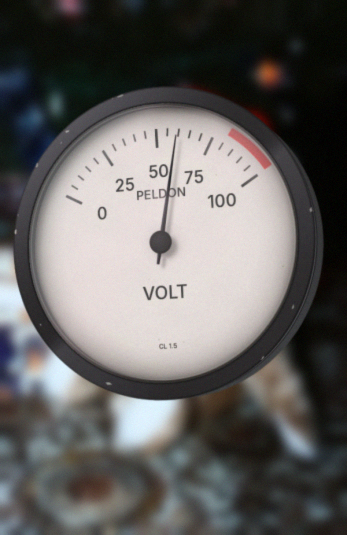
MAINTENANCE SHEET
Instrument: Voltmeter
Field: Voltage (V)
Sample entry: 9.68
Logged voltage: 60
